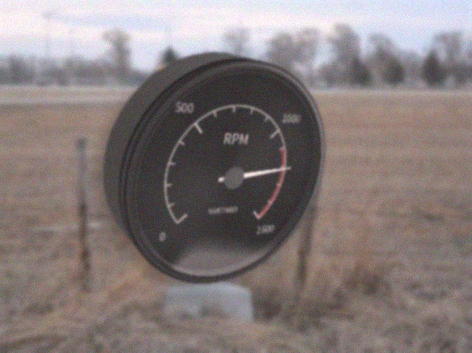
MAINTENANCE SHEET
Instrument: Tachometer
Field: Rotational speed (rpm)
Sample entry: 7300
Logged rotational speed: 1200
